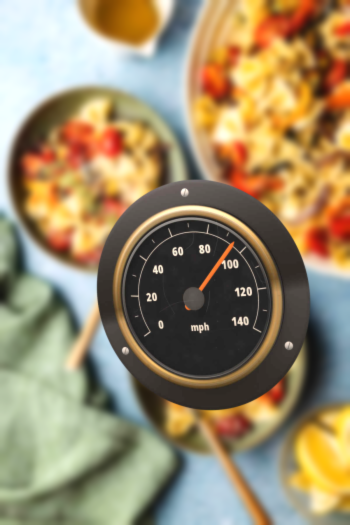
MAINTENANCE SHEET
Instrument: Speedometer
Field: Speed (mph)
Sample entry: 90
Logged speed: 95
